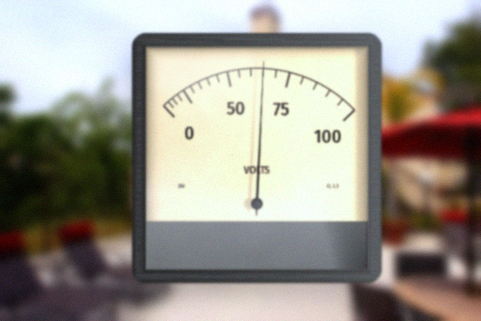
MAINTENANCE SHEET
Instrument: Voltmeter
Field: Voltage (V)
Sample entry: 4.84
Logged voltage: 65
